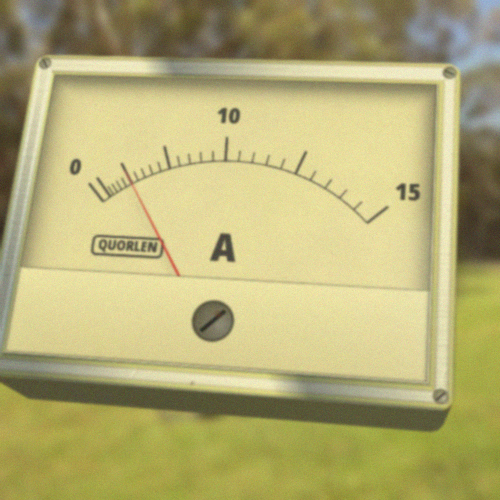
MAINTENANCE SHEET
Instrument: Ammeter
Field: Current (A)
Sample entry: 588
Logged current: 5
